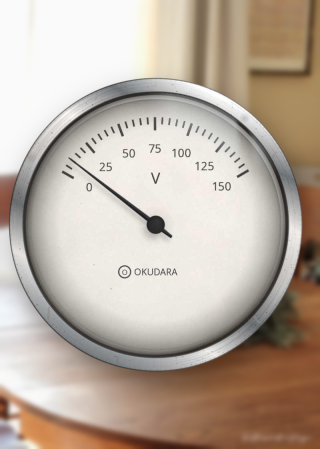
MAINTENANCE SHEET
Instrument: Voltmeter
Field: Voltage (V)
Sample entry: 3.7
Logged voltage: 10
